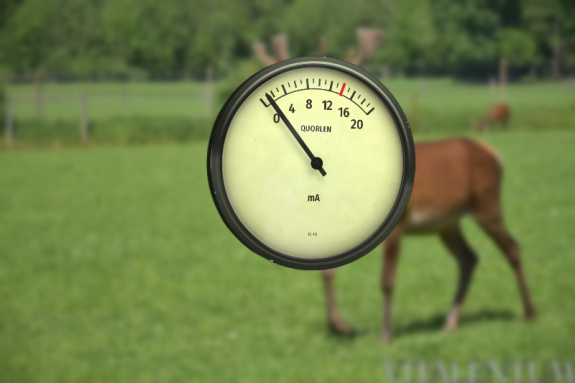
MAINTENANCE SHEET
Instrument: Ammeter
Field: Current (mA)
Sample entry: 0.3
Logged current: 1
